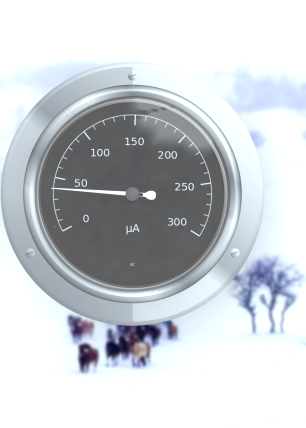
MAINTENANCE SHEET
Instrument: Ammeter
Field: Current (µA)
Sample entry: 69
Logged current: 40
